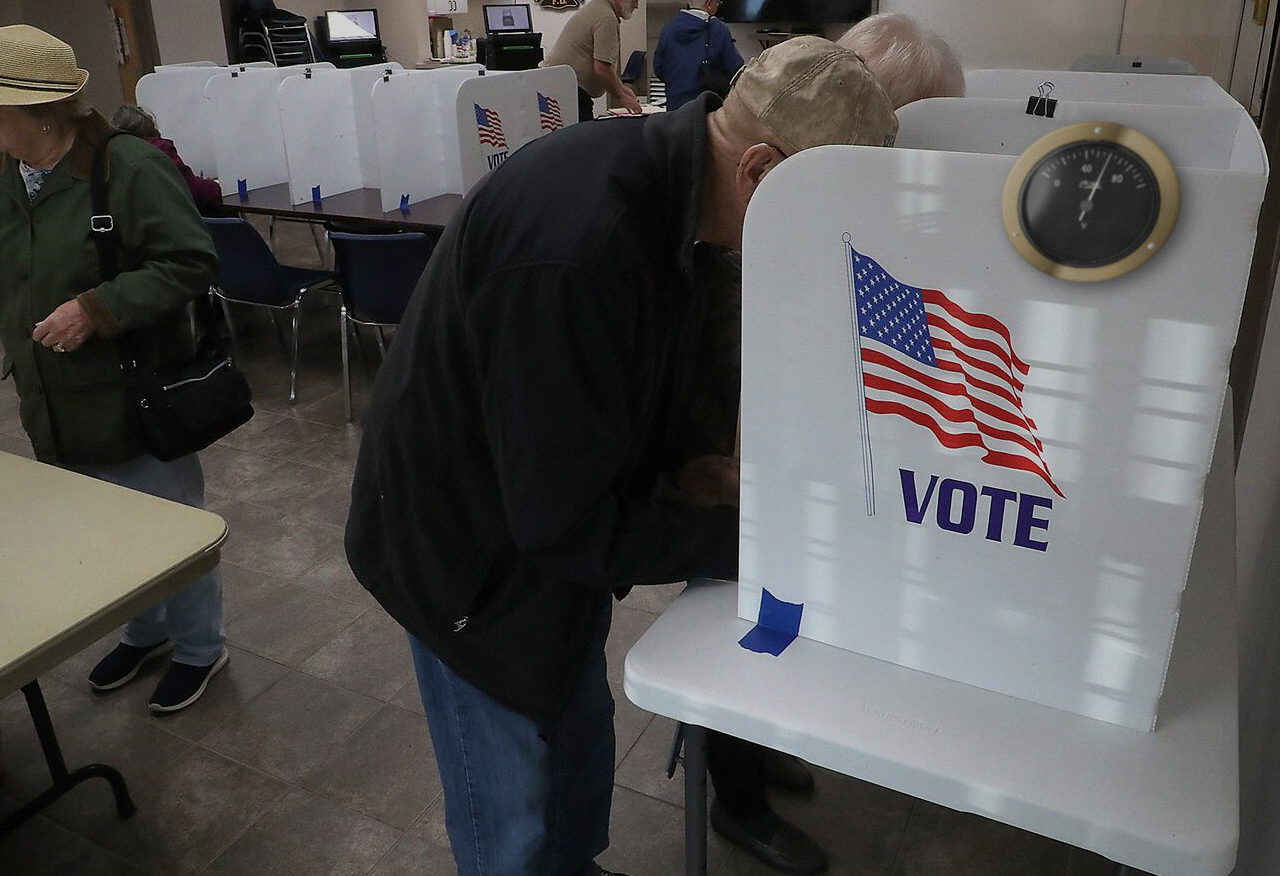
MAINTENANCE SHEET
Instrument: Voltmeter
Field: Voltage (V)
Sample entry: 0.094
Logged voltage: 60
